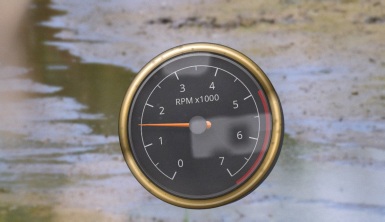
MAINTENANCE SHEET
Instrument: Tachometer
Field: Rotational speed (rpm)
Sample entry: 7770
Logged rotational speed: 1500
